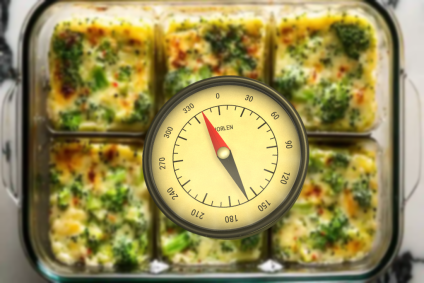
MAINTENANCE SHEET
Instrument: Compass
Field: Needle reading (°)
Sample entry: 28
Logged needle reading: 340
